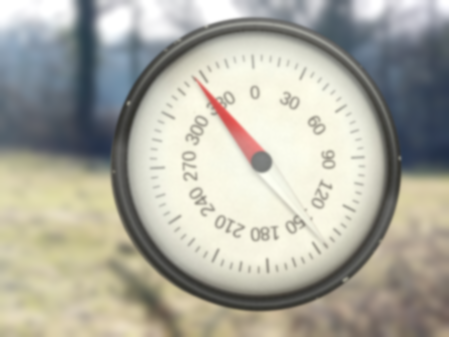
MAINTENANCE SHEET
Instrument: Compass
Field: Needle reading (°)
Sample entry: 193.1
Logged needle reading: 325
